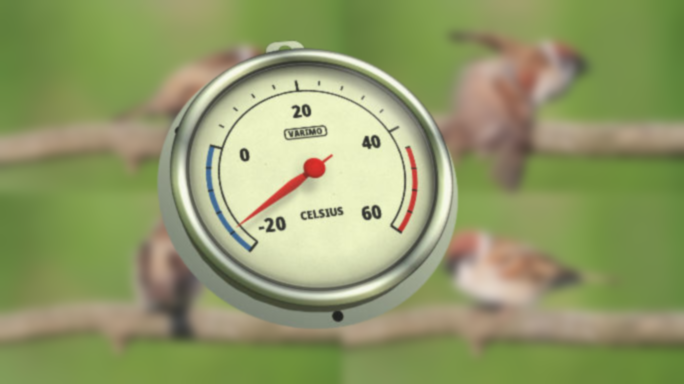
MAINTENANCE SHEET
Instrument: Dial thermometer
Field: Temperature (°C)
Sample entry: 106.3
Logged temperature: -16
